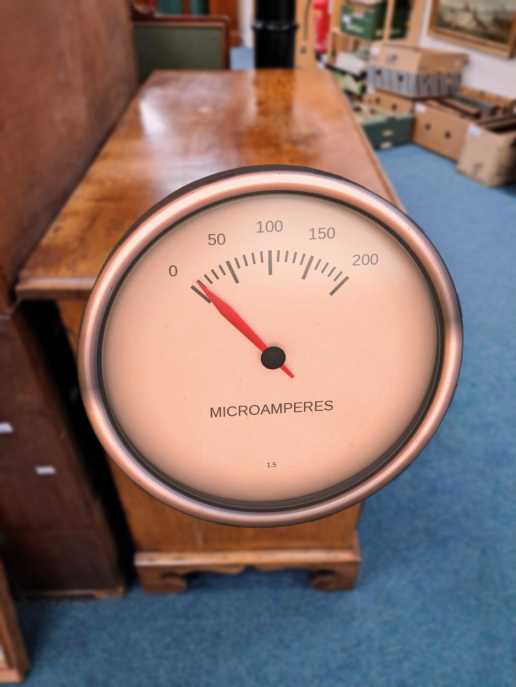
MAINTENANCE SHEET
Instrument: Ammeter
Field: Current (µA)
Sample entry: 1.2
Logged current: 10
